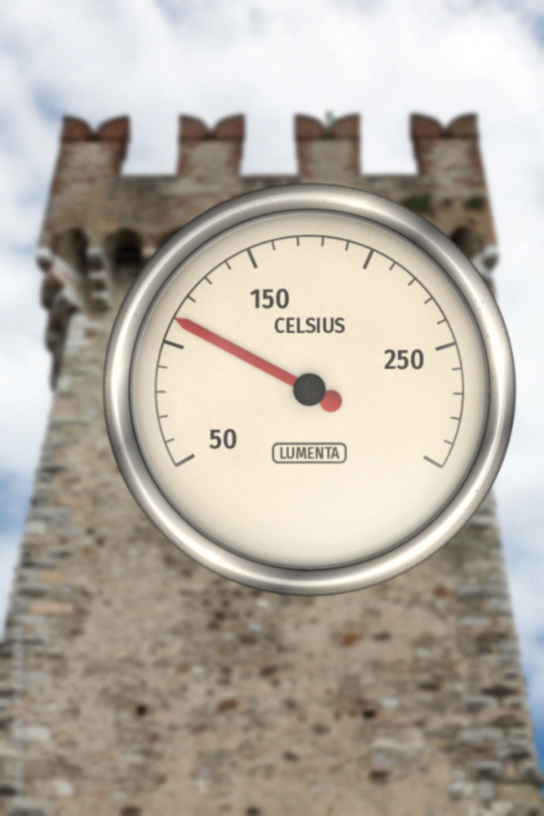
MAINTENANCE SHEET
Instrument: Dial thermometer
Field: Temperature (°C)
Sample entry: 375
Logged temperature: 110
